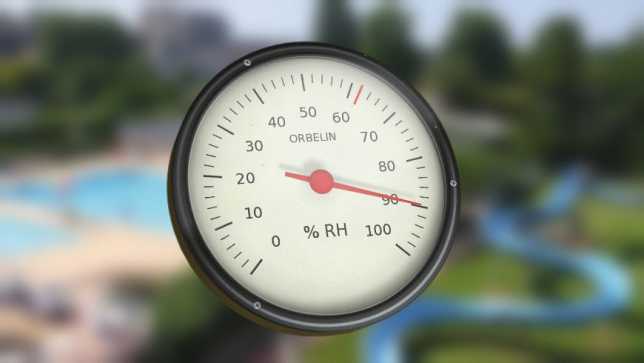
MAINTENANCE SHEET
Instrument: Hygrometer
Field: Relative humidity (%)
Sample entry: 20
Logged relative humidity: 90
